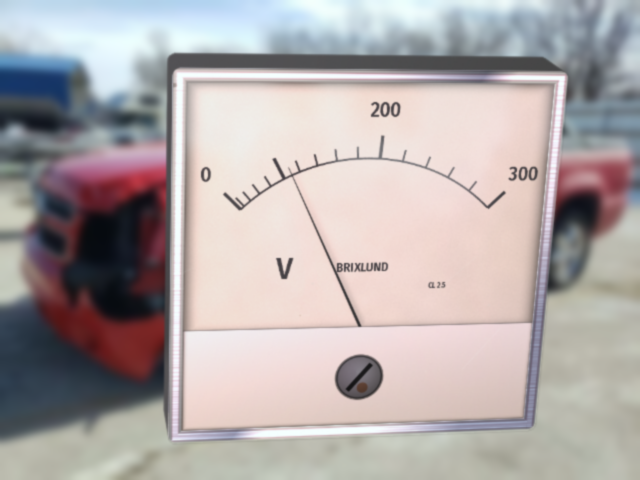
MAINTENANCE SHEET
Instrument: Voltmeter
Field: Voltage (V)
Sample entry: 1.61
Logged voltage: 110
